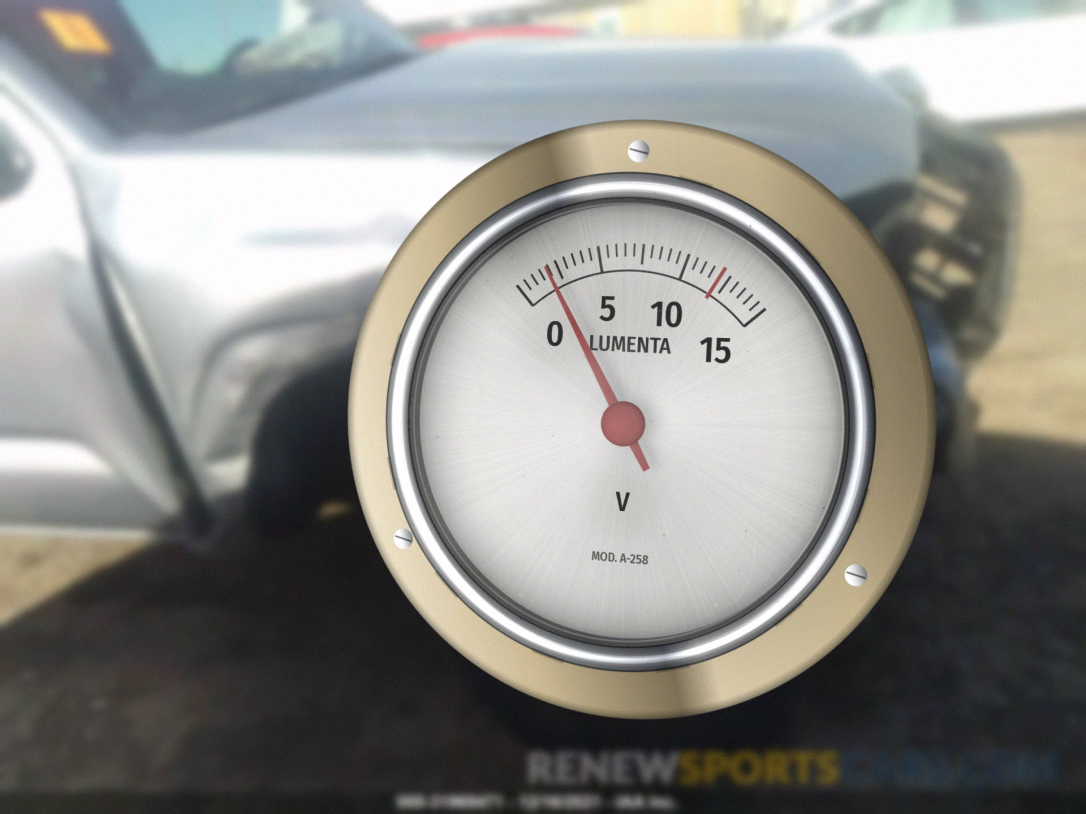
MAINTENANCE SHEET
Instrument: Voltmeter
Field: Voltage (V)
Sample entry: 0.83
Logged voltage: 2
